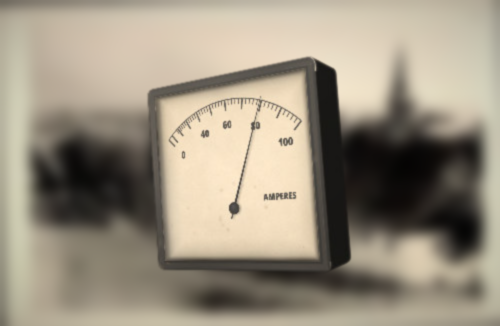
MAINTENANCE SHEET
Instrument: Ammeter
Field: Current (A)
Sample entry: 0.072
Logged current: 80
